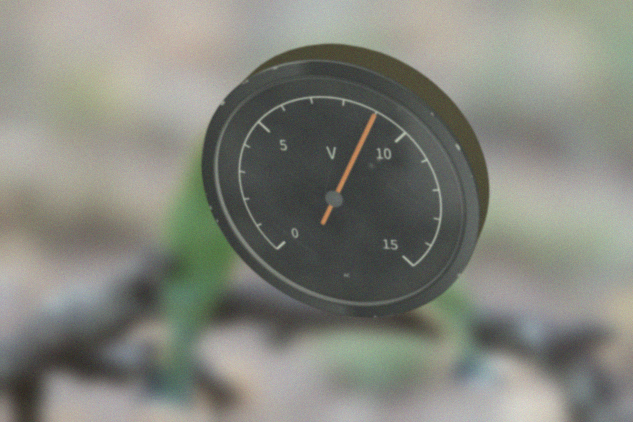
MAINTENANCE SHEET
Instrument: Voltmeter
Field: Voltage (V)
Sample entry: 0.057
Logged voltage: 9
